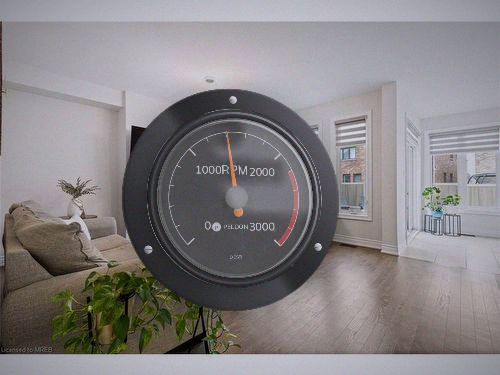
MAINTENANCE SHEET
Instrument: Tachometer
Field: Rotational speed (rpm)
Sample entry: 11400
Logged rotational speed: 1400
